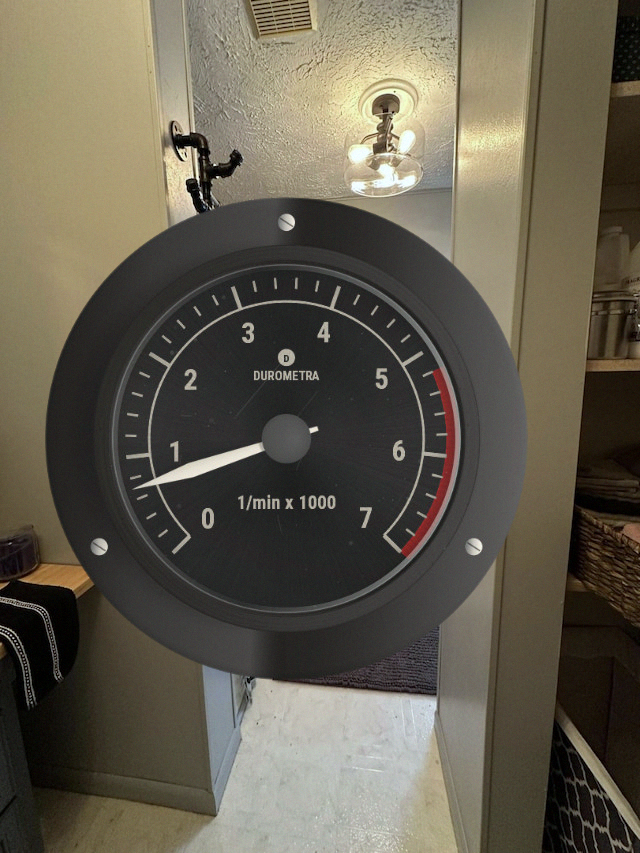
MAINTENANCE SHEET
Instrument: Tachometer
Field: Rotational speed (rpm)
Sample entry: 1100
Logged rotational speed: 700
